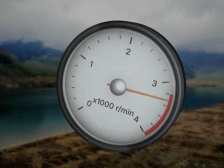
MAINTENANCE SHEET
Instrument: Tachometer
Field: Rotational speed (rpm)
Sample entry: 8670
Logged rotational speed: 3300
